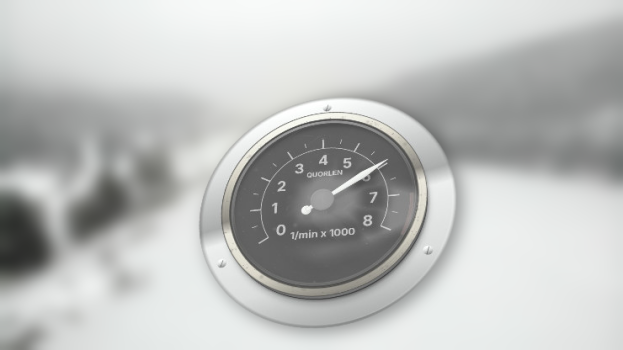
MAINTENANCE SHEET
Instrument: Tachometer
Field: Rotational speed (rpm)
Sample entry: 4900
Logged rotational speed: 6000
